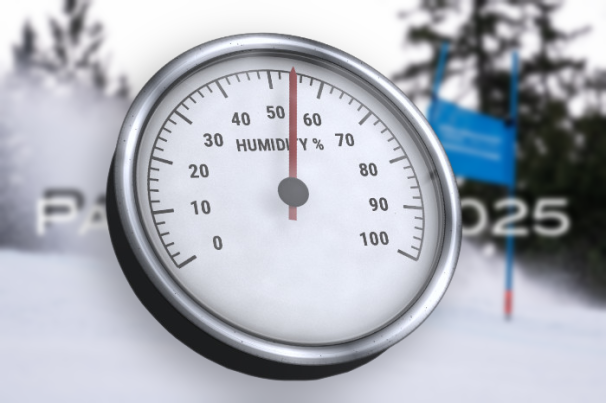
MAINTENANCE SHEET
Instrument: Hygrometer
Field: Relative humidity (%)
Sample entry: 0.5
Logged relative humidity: 54
